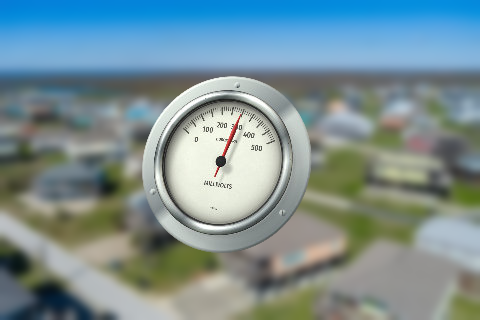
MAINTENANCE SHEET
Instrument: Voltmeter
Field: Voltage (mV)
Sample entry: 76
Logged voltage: 300
